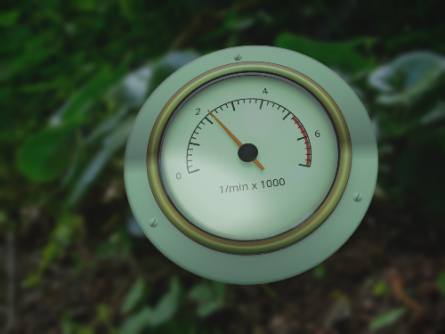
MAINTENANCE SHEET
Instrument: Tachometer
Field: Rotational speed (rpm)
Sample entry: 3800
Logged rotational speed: 2200
